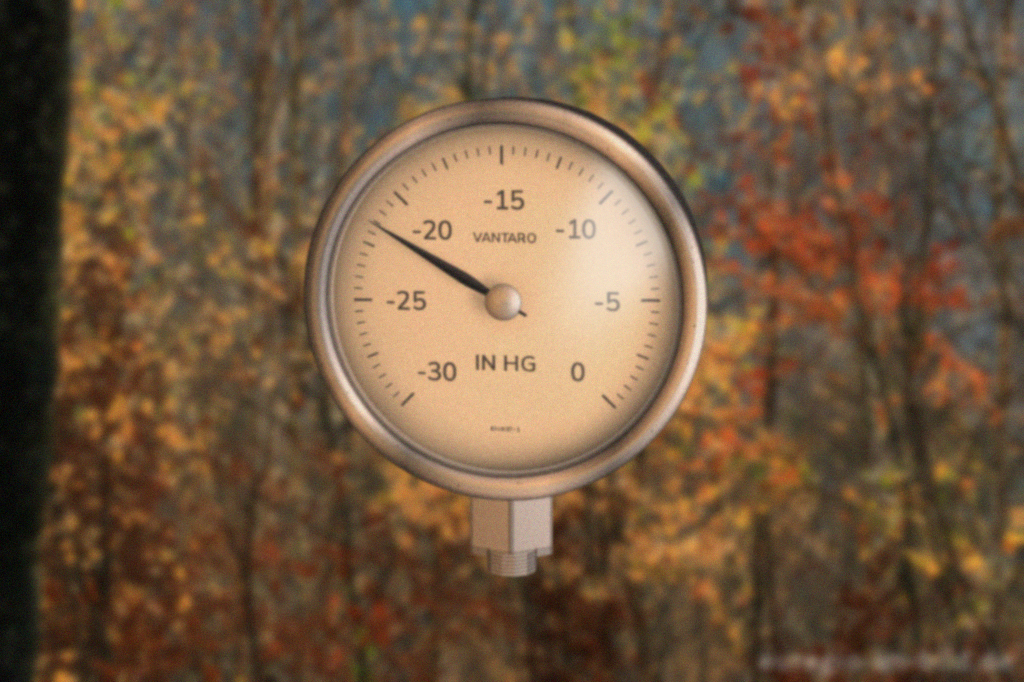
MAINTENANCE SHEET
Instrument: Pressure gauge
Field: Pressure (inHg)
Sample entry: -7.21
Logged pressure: -21.5
